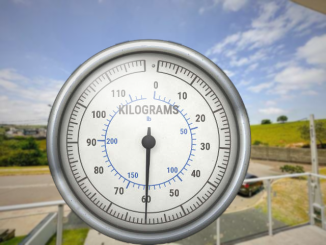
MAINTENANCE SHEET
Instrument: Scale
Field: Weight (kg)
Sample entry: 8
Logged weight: 60
